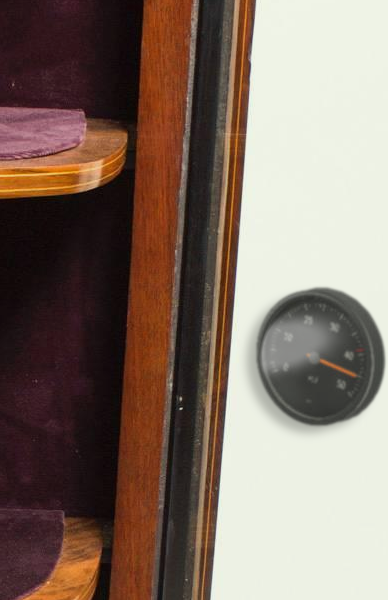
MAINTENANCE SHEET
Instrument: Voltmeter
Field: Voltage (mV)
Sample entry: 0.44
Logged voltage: 45
